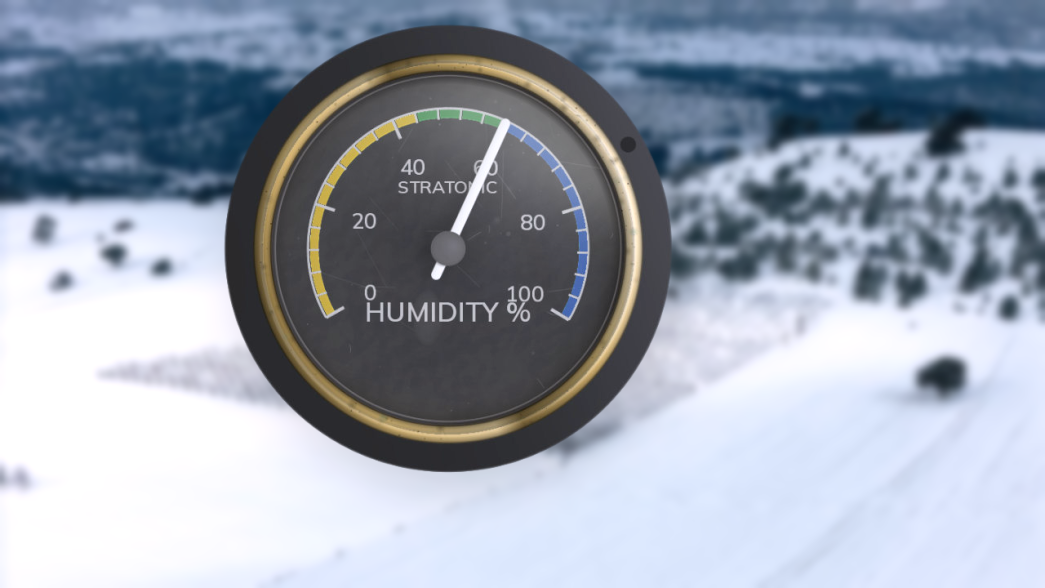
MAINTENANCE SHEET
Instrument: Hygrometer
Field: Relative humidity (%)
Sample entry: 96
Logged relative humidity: 60
